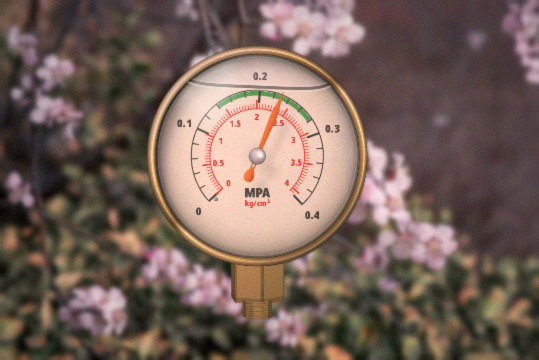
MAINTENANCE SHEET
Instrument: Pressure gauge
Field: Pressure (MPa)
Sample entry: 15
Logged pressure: 0.23
